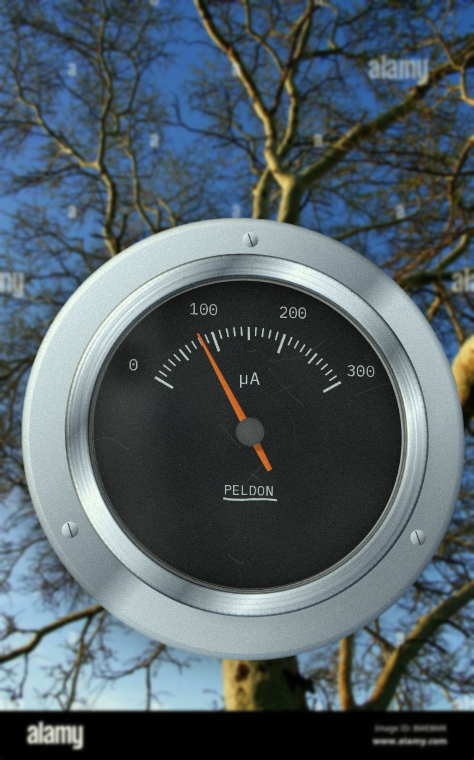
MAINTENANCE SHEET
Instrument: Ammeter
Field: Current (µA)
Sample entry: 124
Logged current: 80
